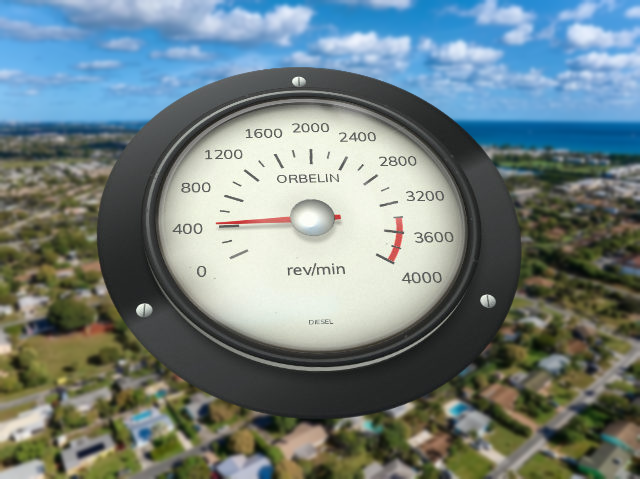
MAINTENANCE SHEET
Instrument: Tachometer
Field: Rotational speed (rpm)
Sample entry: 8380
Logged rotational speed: 400
